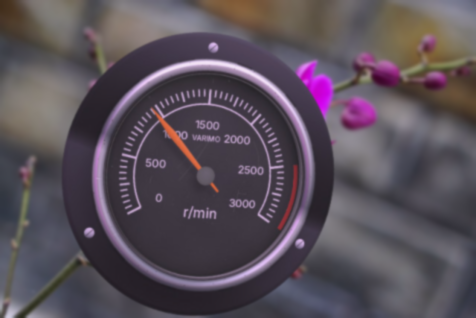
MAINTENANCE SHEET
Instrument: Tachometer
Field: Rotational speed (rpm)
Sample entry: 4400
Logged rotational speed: 950
